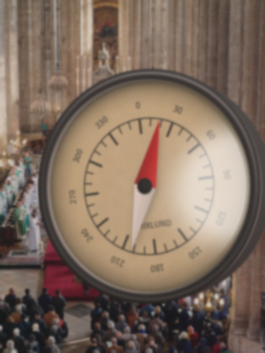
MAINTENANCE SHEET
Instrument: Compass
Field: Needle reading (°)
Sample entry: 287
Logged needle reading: 20
